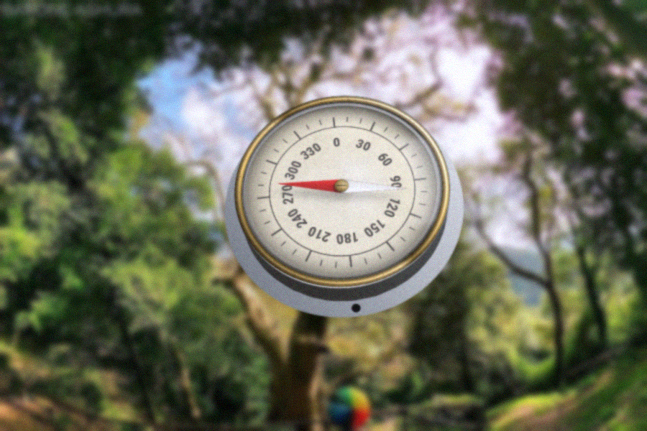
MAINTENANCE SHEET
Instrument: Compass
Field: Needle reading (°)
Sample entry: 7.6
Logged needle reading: 280
